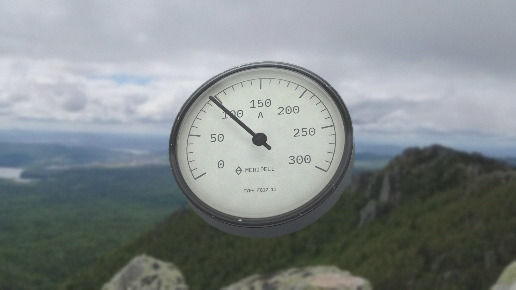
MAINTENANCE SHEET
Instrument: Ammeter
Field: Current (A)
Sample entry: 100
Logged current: 95
